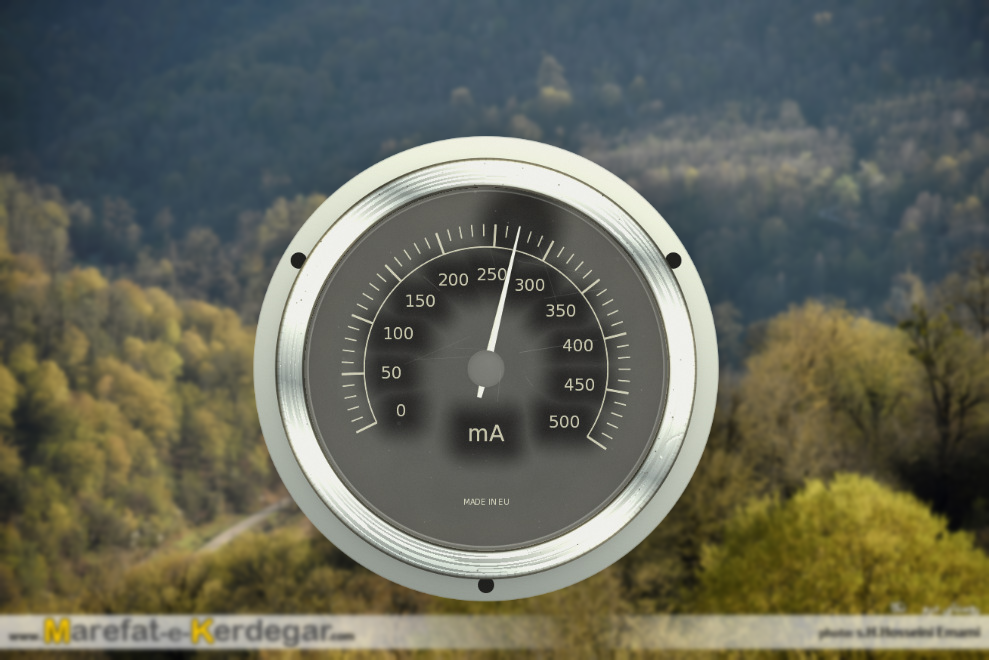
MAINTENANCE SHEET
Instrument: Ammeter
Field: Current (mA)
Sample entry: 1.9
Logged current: 270
